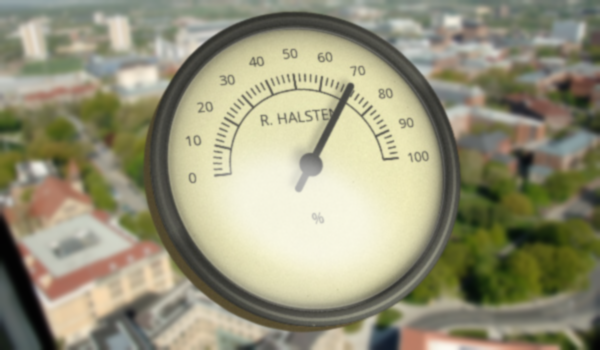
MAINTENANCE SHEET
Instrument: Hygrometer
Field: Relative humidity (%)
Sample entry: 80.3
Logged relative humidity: 70
